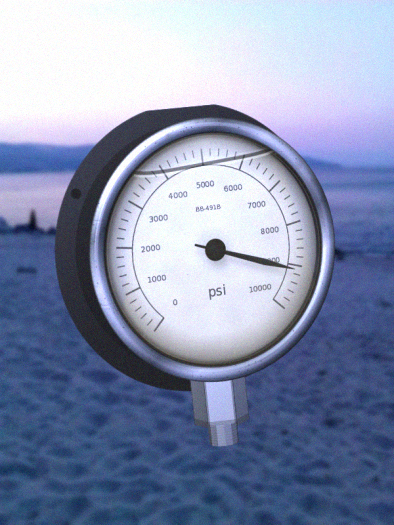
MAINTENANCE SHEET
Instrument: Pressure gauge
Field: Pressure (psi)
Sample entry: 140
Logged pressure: 9100
